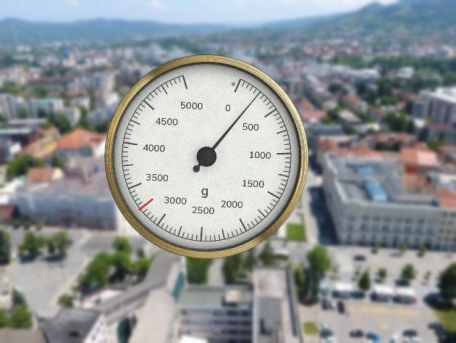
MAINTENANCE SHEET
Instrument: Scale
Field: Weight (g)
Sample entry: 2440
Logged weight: 250
